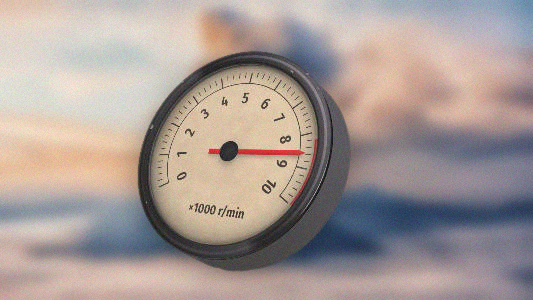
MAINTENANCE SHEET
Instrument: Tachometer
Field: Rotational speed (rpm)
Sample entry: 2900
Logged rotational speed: 8600
